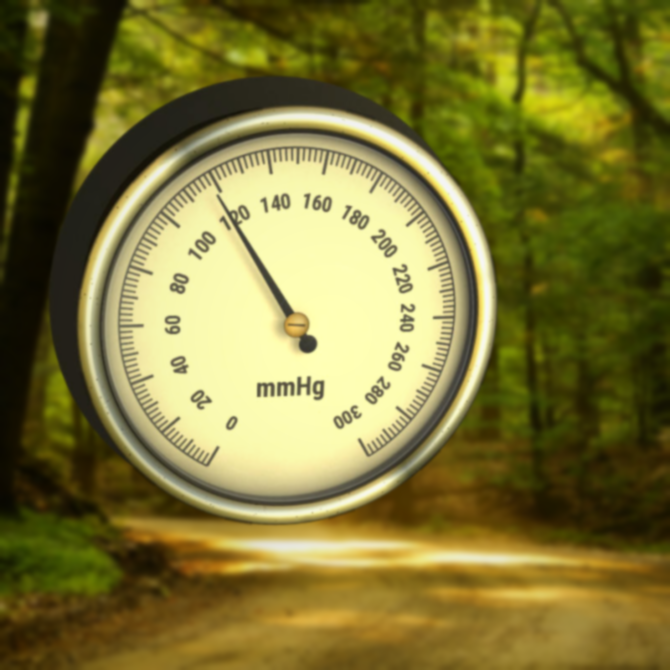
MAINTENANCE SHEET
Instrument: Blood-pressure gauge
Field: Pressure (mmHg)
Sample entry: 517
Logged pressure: 118
